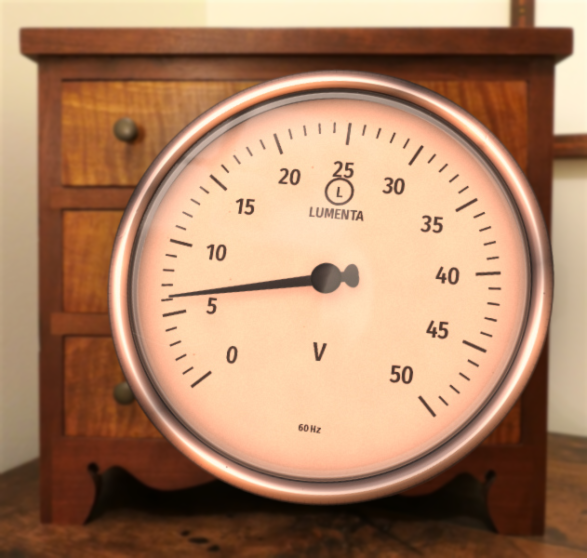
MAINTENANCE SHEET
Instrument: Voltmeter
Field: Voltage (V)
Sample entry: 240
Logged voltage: 6
